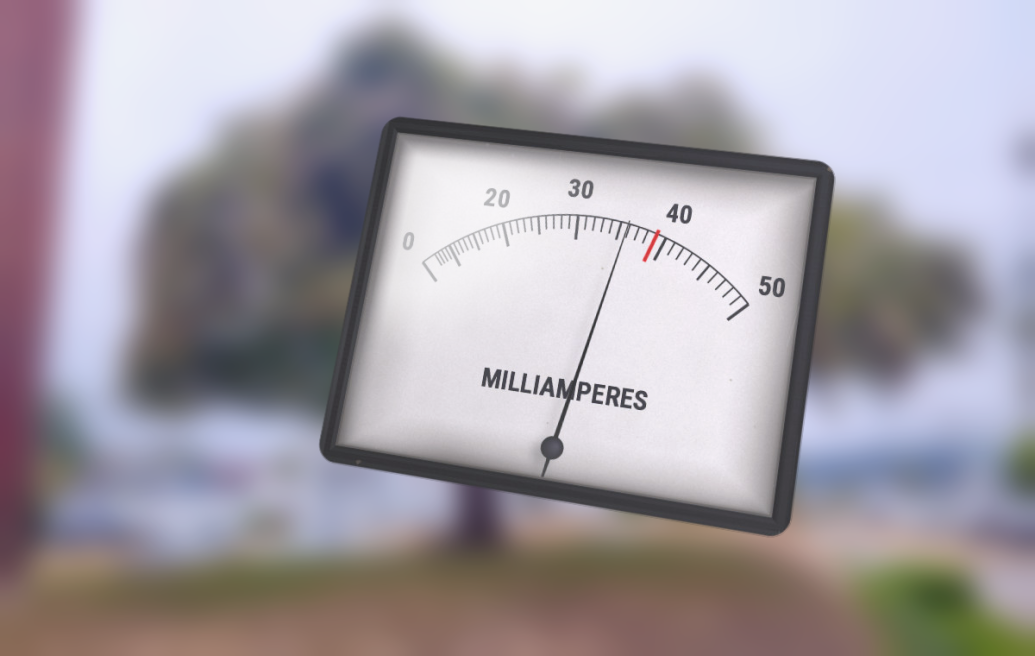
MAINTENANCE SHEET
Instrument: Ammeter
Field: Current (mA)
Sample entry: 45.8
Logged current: 36
